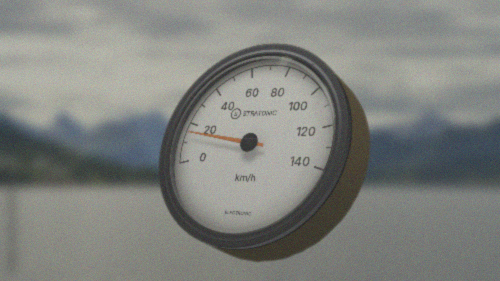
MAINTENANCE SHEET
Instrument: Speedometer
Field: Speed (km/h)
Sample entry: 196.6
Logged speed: 15
